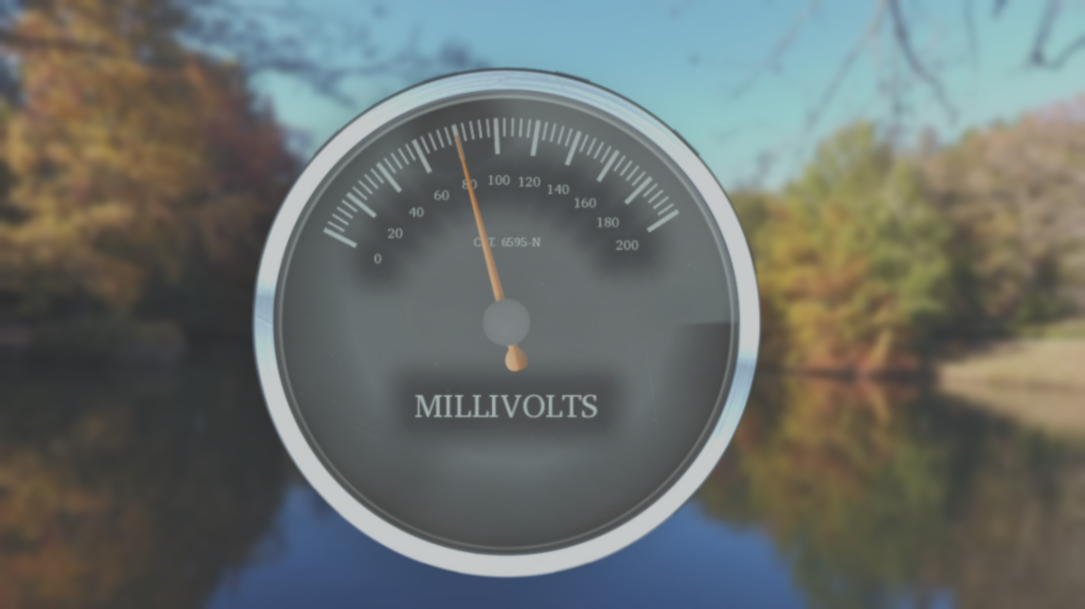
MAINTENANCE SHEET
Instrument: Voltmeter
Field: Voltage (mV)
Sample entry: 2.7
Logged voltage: 80
